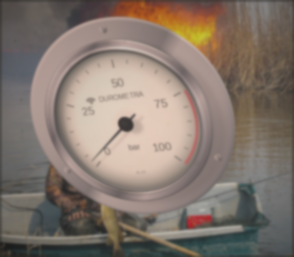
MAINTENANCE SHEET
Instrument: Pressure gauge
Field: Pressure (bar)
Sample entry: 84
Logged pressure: 2.5
